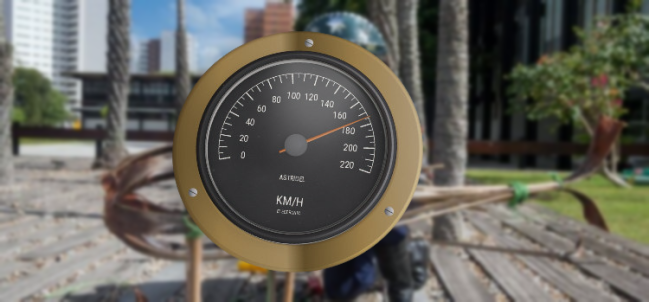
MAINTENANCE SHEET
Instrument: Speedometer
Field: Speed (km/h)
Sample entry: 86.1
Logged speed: 175
